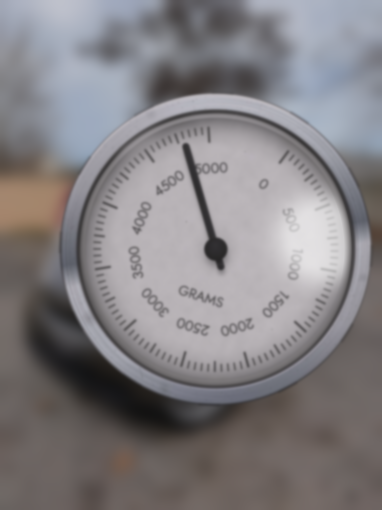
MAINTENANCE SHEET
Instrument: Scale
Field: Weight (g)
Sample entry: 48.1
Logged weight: 4800
